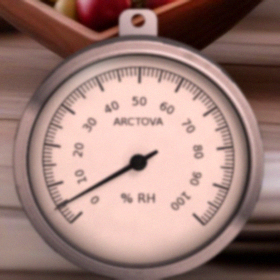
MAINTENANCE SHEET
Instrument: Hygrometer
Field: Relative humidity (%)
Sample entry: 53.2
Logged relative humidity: 5
